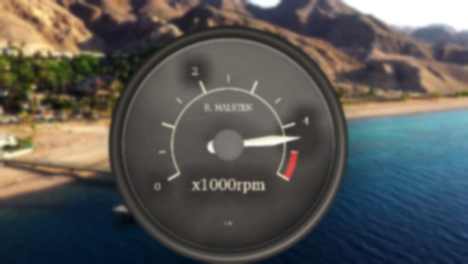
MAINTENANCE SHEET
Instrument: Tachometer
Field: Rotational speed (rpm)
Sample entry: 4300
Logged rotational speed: 4250
